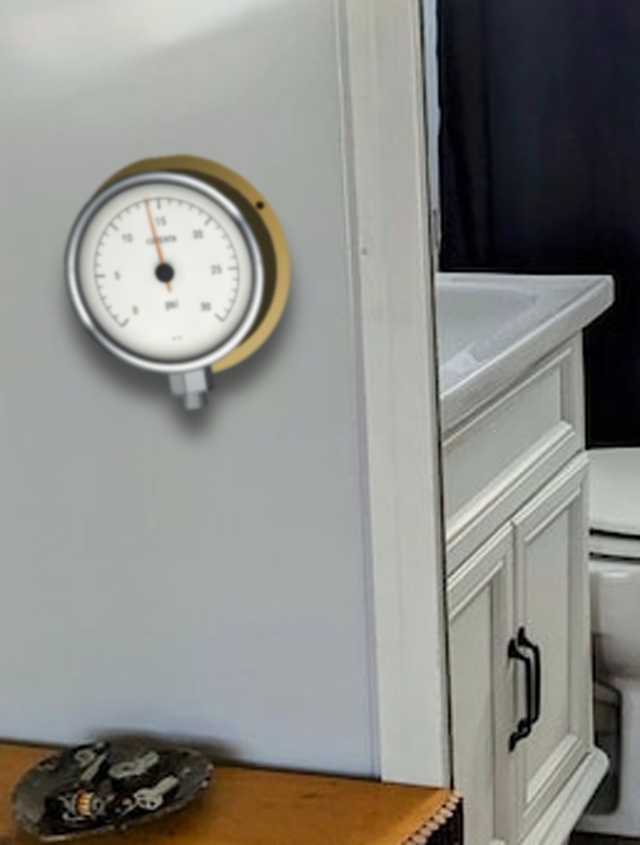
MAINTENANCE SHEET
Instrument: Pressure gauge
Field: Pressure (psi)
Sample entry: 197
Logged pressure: 14
